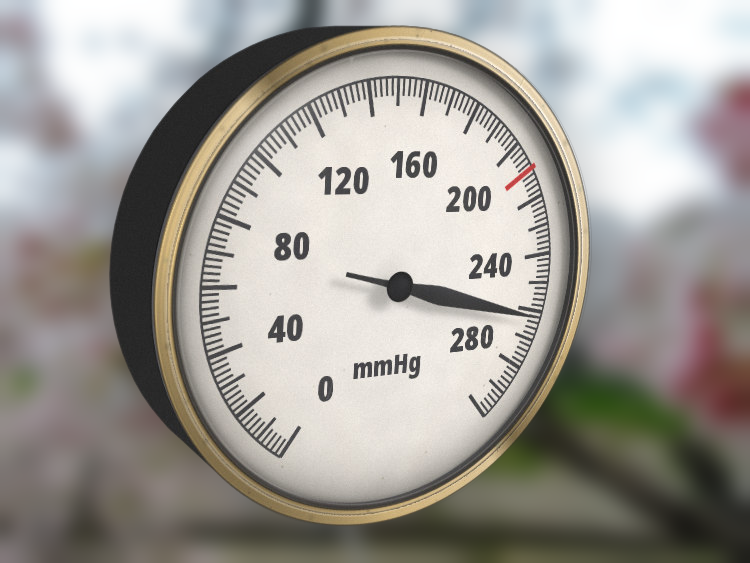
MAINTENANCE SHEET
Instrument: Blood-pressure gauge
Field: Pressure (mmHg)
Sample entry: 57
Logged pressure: 262
